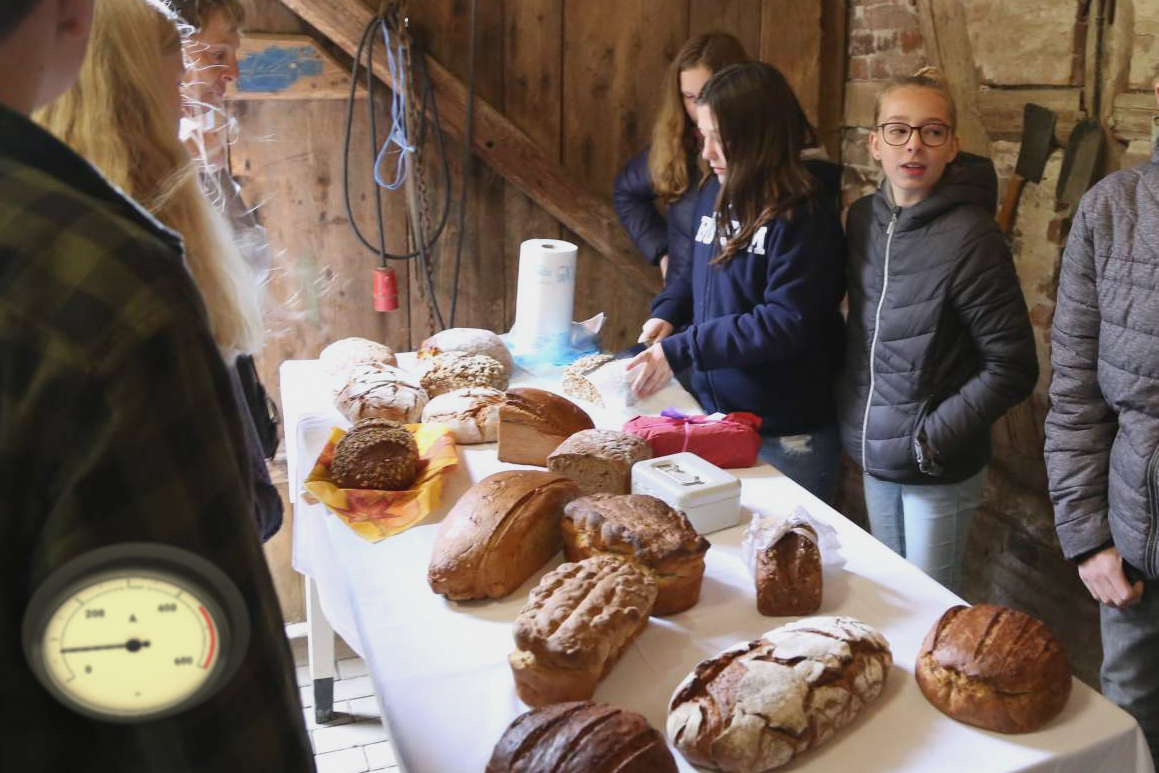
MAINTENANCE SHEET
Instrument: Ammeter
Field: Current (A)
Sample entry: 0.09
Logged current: 75
